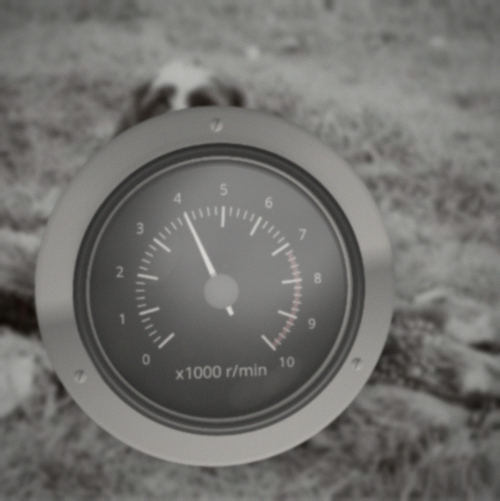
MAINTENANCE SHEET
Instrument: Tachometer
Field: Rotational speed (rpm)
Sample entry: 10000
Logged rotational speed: 4000
